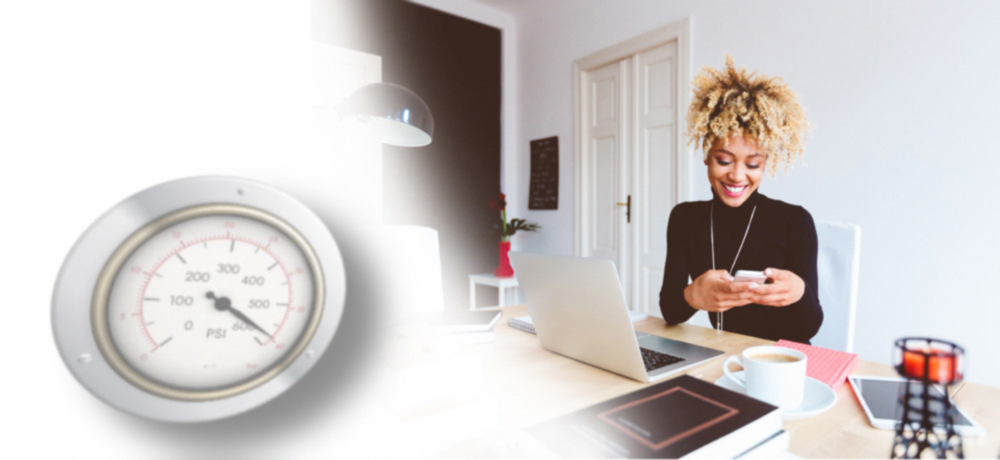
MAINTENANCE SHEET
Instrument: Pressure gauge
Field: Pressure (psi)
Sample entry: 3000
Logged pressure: 575
